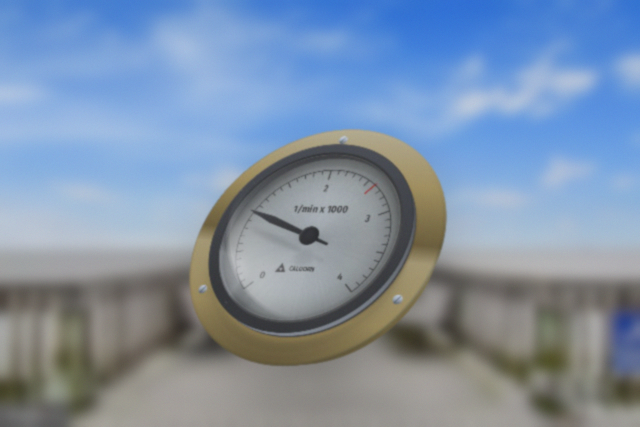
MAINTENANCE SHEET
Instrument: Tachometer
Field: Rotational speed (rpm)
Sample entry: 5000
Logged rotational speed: 1000
